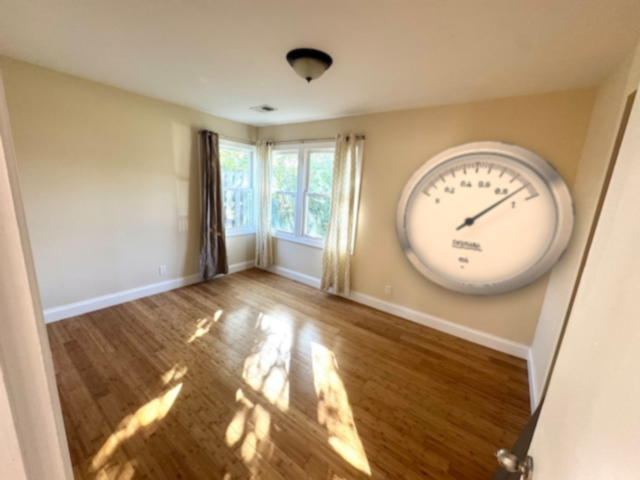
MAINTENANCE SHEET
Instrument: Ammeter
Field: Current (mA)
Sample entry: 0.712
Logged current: 0.9
